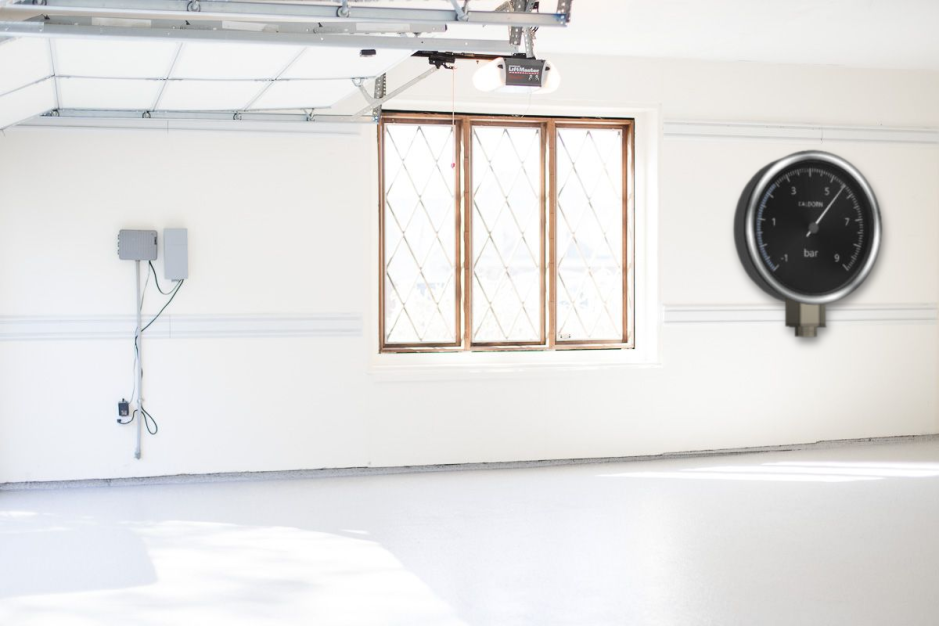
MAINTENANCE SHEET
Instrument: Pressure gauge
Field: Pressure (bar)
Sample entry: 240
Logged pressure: 5.5
